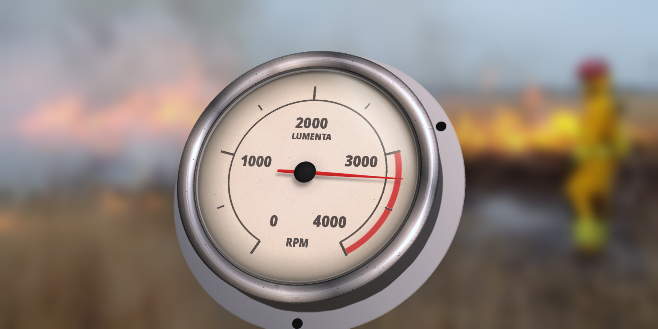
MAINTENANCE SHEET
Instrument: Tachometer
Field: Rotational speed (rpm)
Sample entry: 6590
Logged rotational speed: 3250
